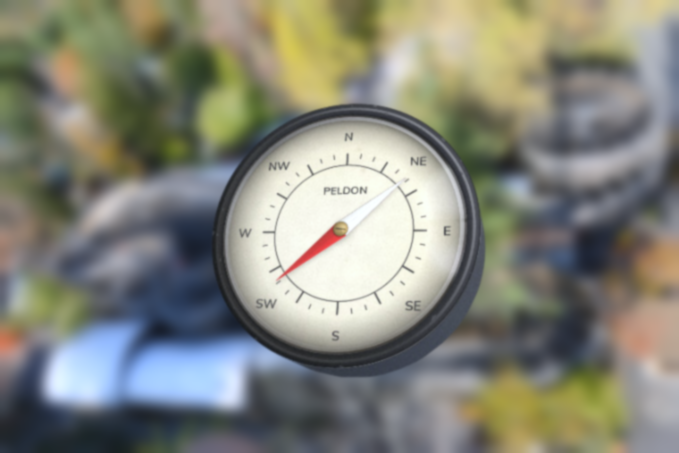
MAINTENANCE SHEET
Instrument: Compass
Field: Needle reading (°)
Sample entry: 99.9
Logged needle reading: 230
